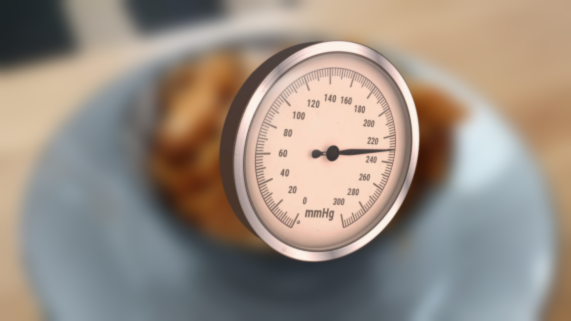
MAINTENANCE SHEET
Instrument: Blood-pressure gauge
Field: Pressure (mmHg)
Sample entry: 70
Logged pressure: 230
